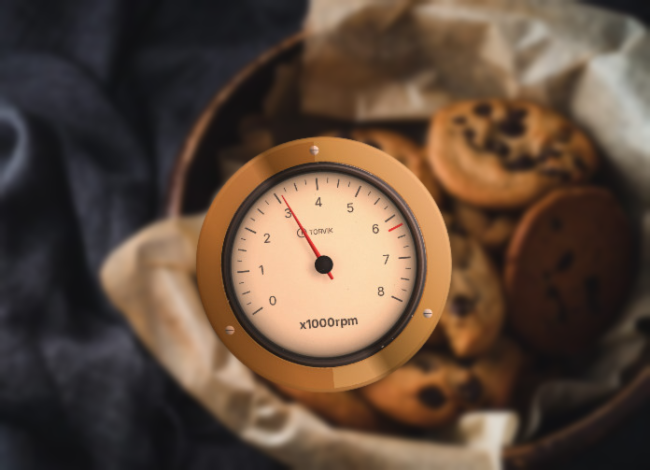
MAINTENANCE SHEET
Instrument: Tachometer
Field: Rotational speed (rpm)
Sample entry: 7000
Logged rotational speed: 3125
